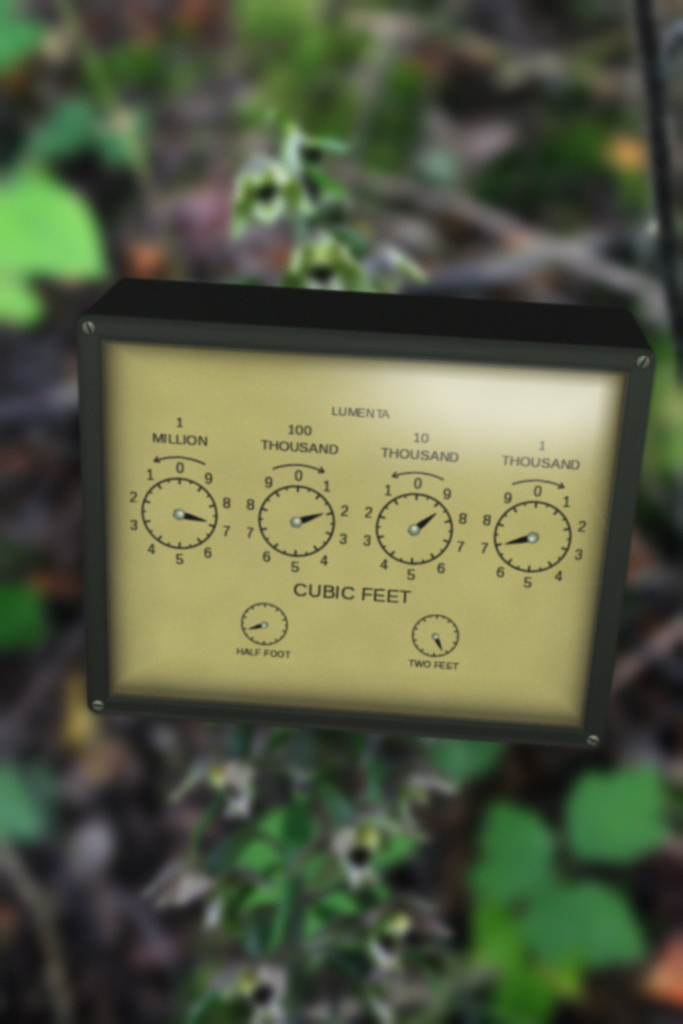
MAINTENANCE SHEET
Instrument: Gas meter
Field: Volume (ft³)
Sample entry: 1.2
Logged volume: 718700
